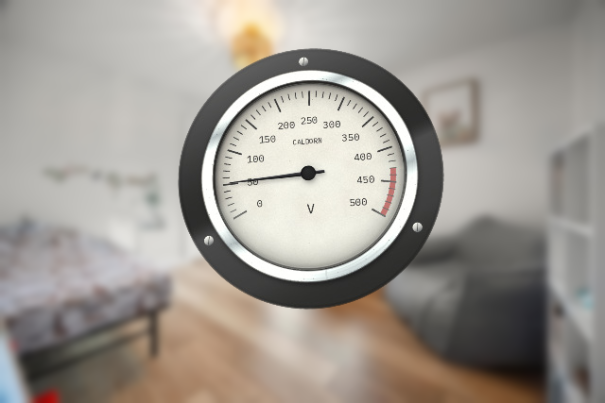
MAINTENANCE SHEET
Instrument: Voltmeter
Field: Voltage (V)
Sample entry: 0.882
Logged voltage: 50
